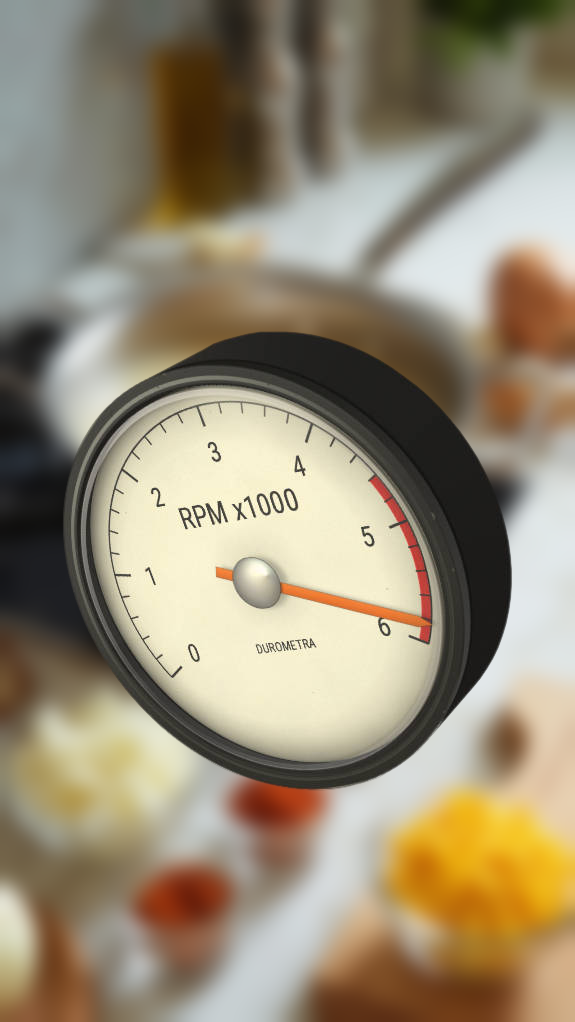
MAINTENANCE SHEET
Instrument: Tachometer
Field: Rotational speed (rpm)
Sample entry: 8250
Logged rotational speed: 5800
